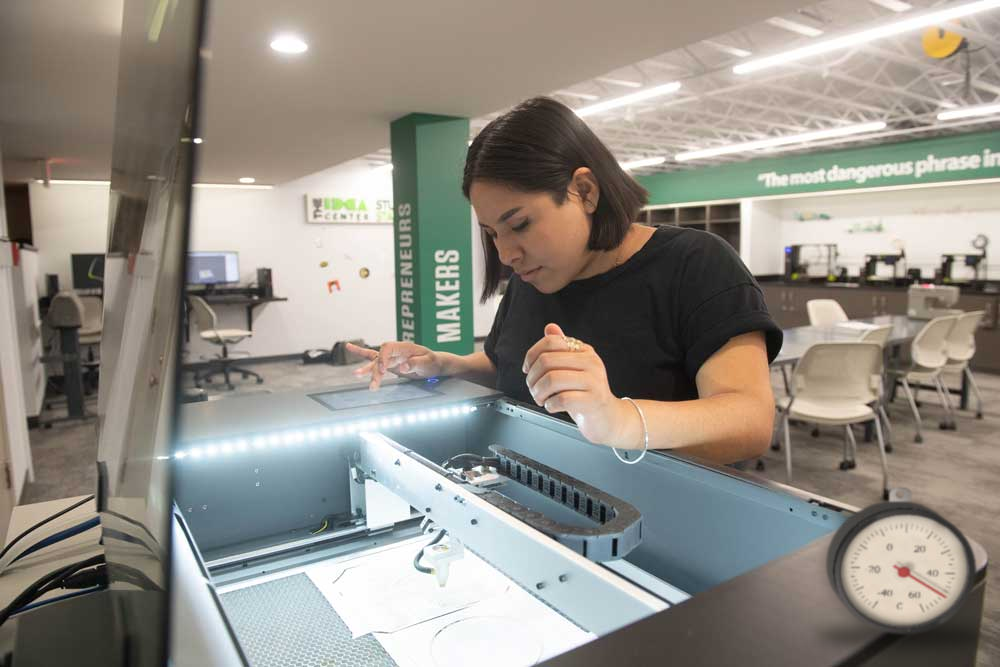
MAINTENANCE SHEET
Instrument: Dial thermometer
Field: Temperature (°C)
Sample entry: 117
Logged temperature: 50
